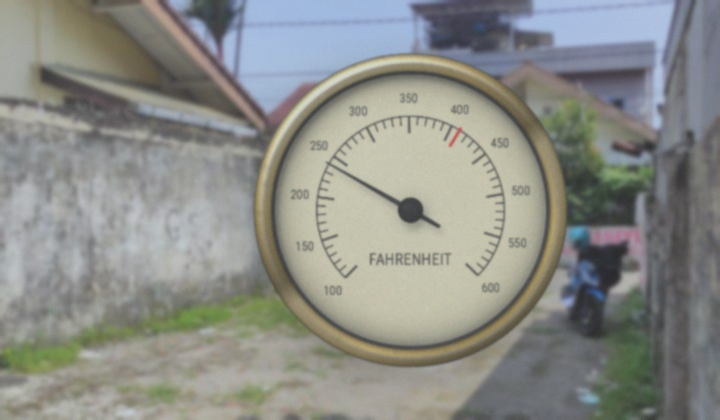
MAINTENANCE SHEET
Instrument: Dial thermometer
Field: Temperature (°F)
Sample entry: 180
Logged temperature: 240
